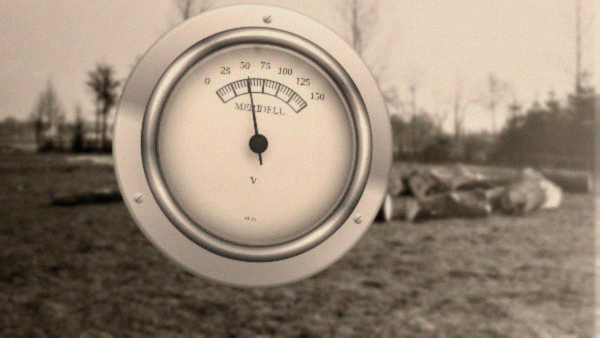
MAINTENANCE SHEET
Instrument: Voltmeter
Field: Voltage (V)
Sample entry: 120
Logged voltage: 50
